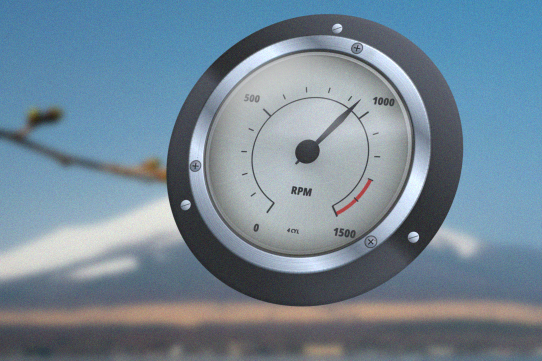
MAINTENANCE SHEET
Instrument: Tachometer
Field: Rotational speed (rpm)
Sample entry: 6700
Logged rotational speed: 950
